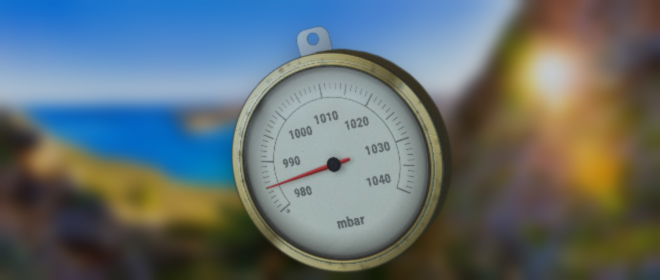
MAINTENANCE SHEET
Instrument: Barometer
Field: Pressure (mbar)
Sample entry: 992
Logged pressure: 985
